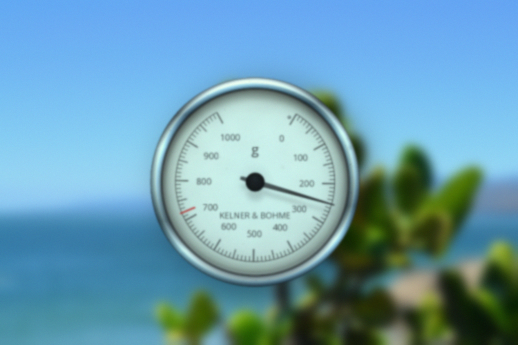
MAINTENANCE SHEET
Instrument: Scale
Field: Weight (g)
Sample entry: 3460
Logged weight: 250
